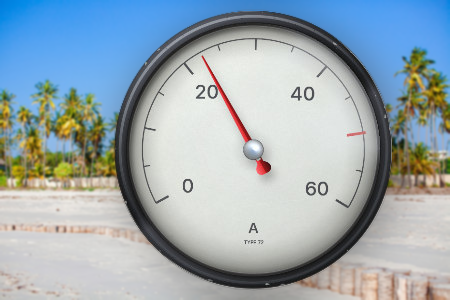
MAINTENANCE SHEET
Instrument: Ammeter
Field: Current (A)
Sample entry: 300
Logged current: 22.5
